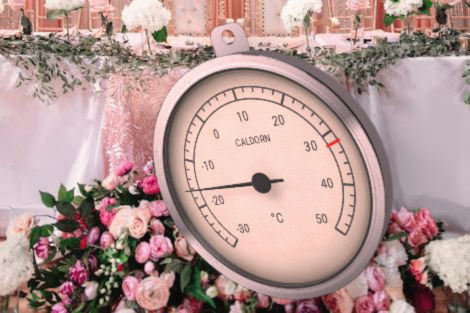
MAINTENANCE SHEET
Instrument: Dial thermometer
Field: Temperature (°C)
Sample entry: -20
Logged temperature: -16
